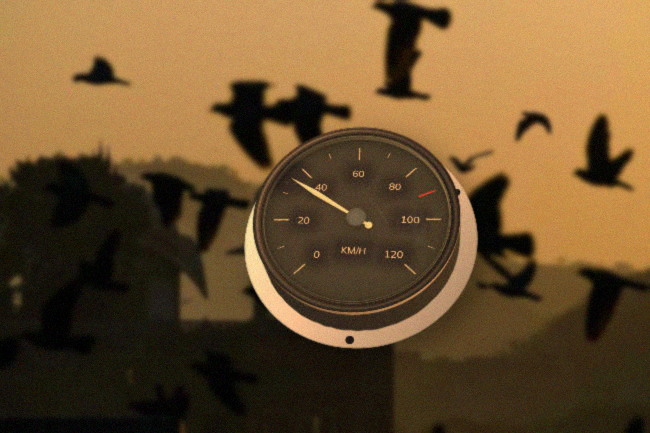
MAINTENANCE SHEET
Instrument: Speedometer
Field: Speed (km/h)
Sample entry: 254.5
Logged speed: 35
